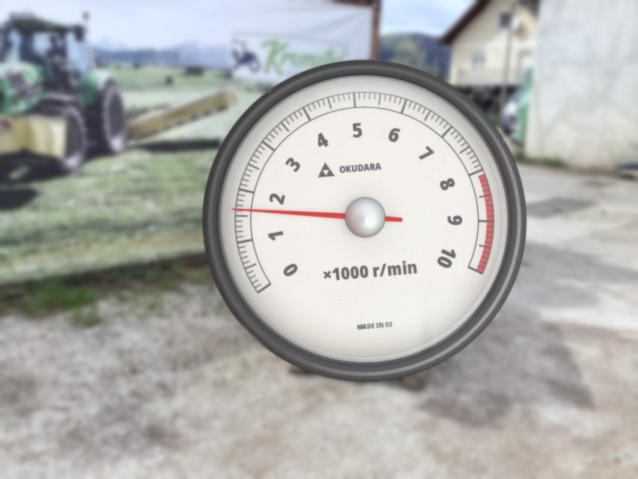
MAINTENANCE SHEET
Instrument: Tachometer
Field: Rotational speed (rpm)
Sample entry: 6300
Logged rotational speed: 1600
